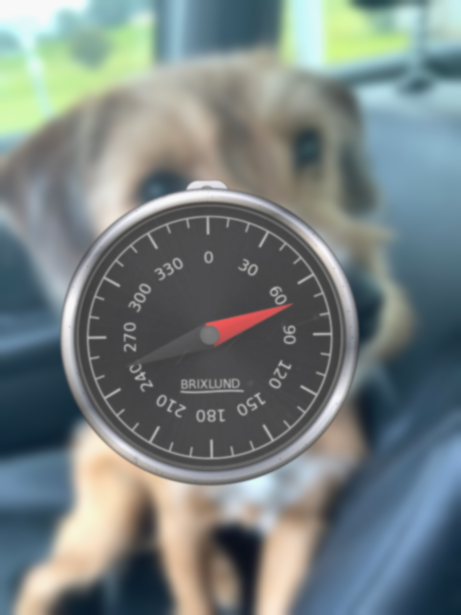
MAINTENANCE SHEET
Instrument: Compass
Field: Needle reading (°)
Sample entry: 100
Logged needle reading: 70
